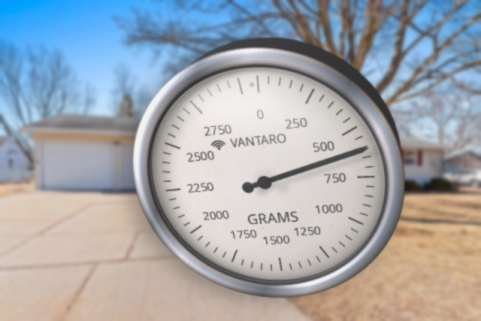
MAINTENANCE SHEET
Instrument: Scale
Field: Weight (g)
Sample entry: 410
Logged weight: 600
